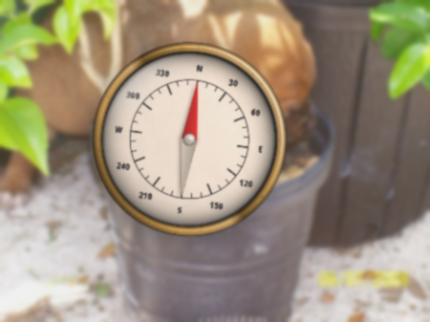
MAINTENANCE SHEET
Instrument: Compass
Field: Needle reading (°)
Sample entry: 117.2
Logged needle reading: 0
